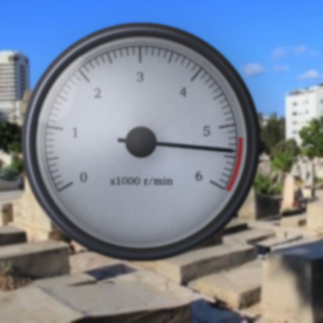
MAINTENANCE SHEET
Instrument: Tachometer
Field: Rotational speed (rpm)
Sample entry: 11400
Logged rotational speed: 5400
